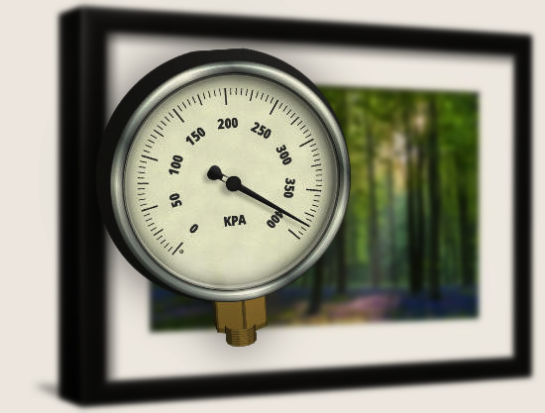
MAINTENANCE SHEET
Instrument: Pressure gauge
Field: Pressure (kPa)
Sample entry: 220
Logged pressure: 385
